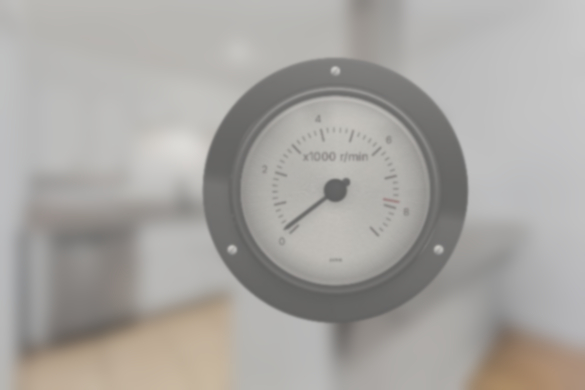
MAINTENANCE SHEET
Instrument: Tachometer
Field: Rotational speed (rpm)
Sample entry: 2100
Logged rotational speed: 200
